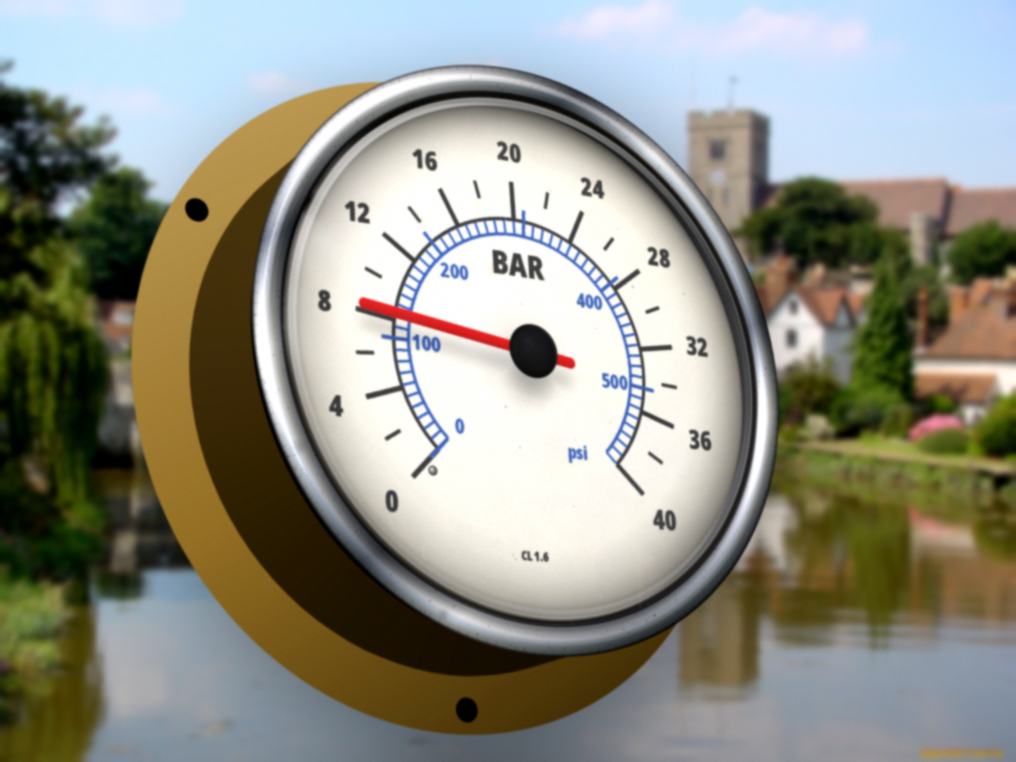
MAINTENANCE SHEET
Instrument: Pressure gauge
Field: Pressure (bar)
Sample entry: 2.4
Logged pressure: 8
